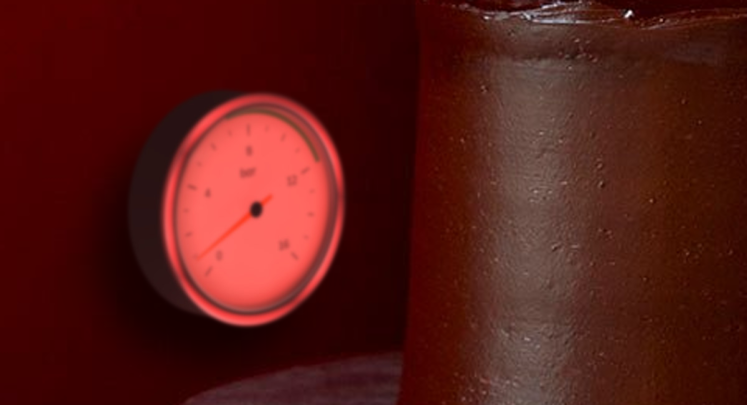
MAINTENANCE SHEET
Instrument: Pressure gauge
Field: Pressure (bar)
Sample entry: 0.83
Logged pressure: 1
